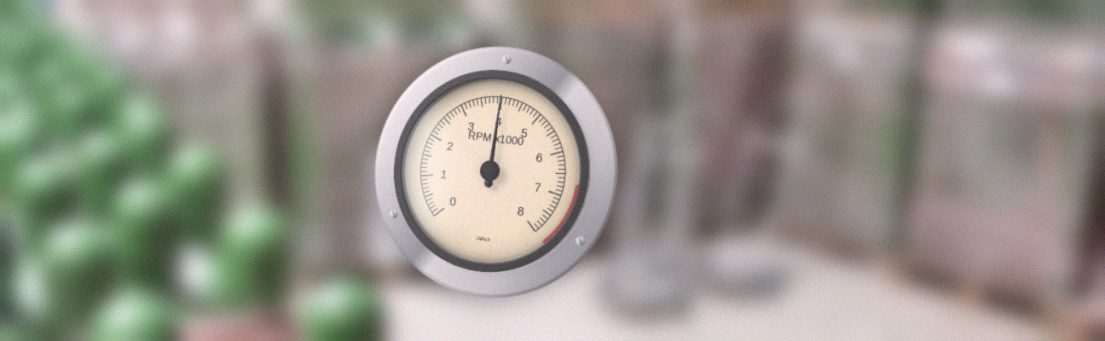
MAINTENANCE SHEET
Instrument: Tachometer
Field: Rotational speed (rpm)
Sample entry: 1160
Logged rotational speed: 4000
